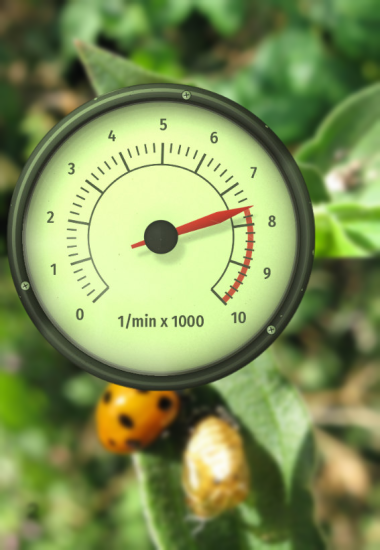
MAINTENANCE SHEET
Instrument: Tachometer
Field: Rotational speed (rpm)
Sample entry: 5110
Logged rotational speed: 7600
